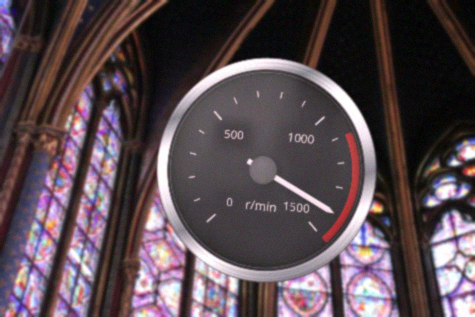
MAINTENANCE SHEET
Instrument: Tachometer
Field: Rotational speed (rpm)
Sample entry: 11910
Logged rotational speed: 1400
